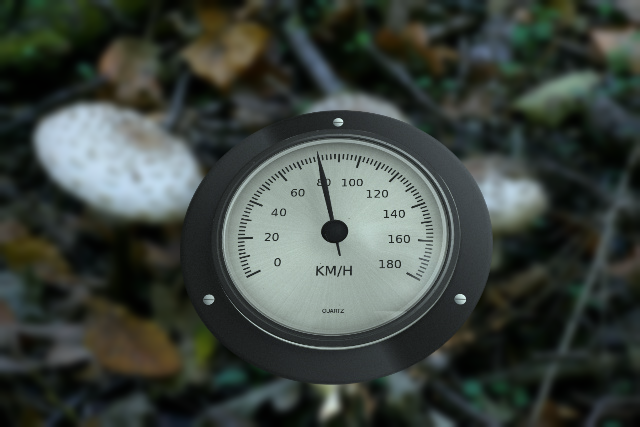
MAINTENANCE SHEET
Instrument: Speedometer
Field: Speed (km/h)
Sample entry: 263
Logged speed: 80
